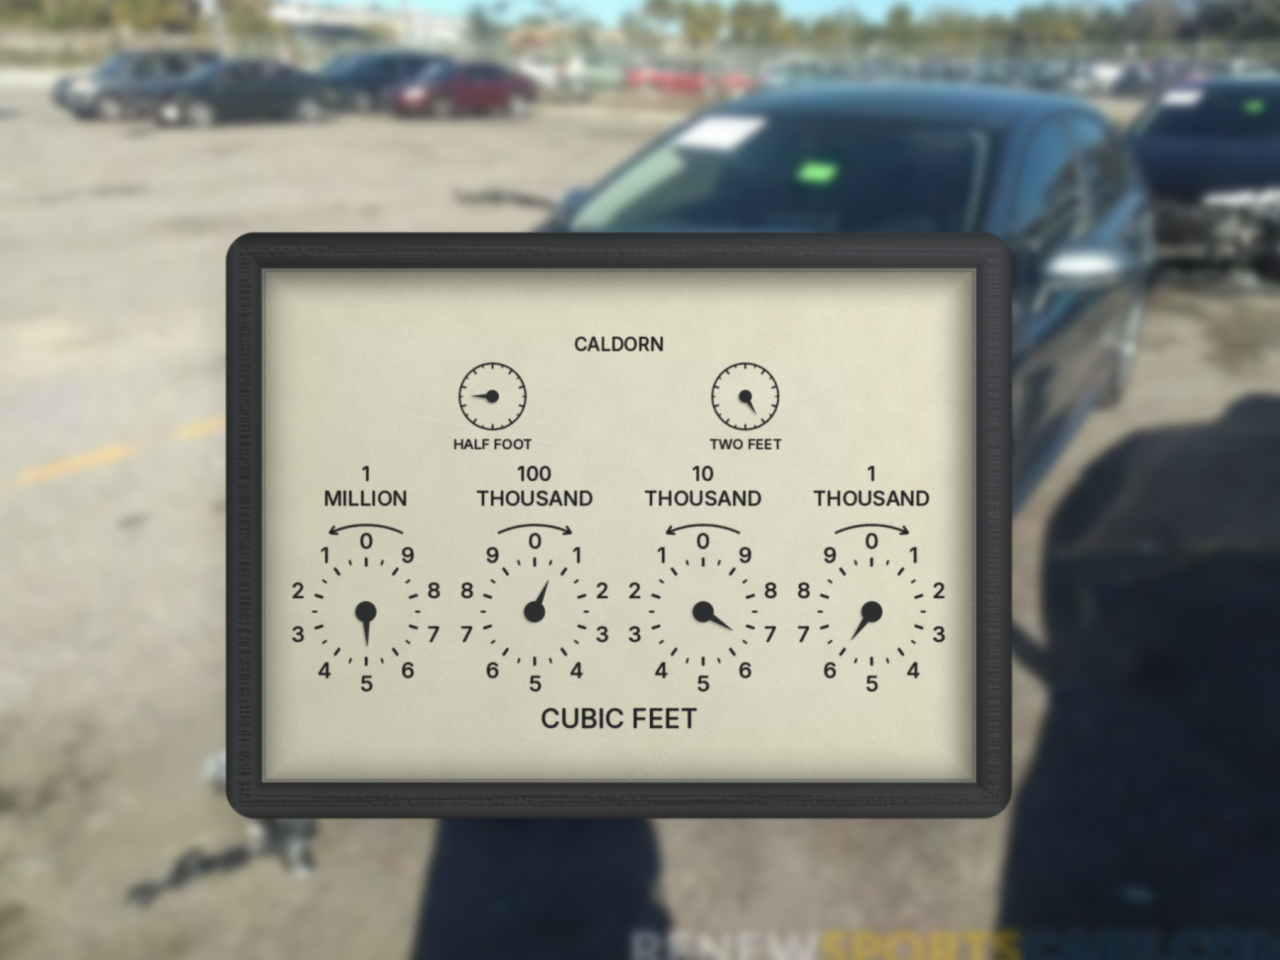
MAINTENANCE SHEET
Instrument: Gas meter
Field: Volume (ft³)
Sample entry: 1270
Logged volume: 506600
